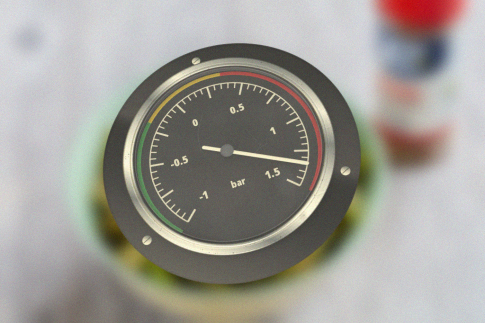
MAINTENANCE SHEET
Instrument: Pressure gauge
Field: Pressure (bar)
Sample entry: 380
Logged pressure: 1.35
